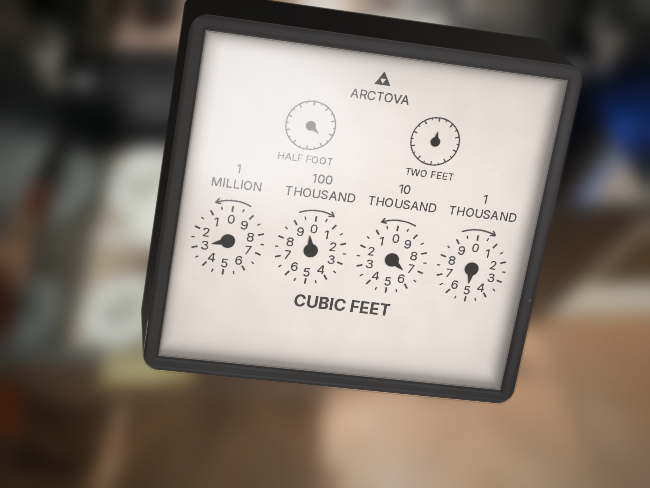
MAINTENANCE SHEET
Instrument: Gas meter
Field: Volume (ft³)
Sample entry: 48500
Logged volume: 296500
